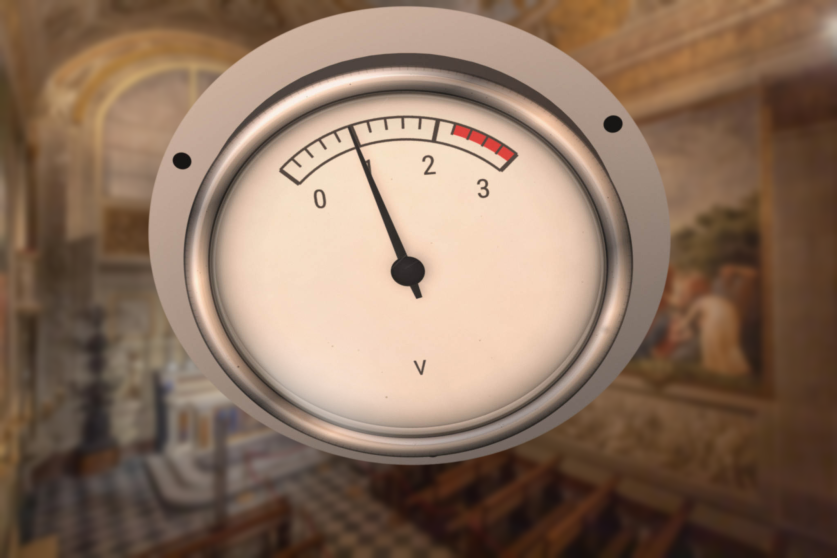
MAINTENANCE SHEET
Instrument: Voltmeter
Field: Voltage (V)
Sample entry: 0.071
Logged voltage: 1
